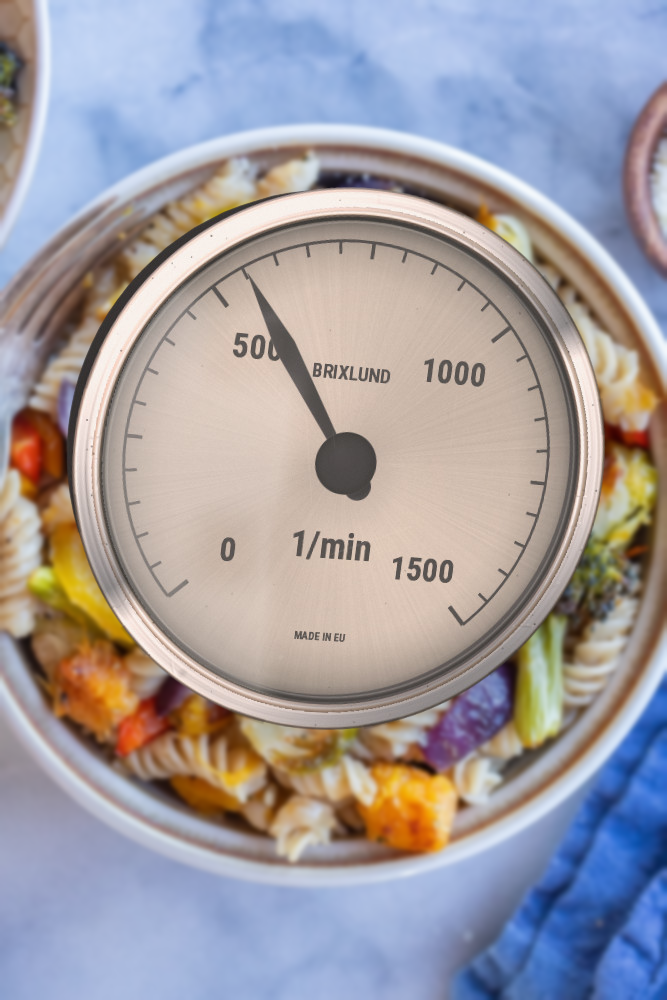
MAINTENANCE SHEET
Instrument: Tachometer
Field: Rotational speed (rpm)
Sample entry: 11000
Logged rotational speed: 550
